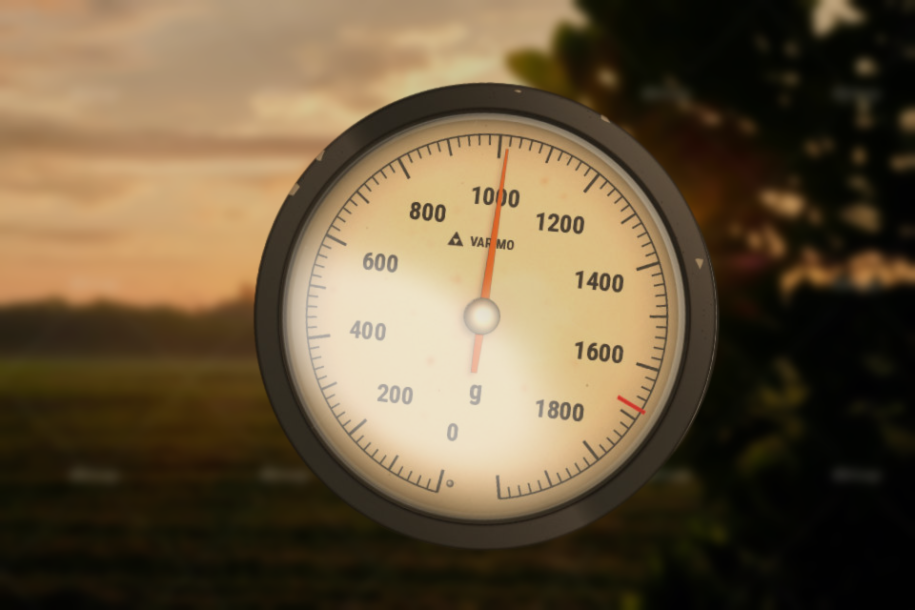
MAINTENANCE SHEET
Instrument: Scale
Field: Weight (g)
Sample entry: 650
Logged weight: 1020
